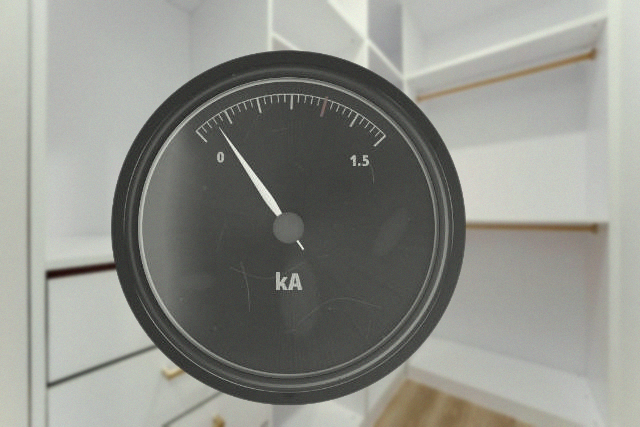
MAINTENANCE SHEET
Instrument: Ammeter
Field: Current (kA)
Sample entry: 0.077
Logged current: 0.15
